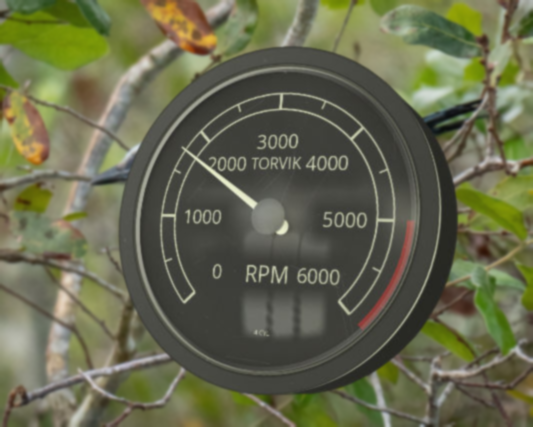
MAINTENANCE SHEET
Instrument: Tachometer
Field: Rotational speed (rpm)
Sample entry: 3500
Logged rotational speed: 1750
